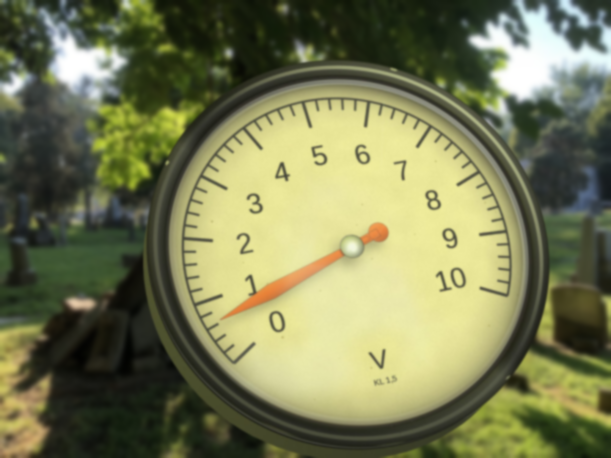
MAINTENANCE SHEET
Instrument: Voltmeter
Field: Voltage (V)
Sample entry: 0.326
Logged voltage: 0.6
